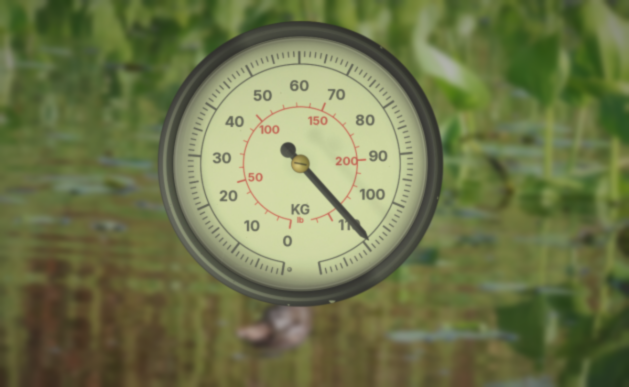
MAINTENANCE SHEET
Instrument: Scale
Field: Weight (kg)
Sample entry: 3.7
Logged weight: 109
